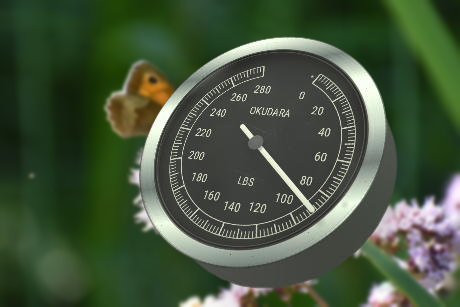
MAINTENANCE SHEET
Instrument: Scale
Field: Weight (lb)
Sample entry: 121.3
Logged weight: 90
